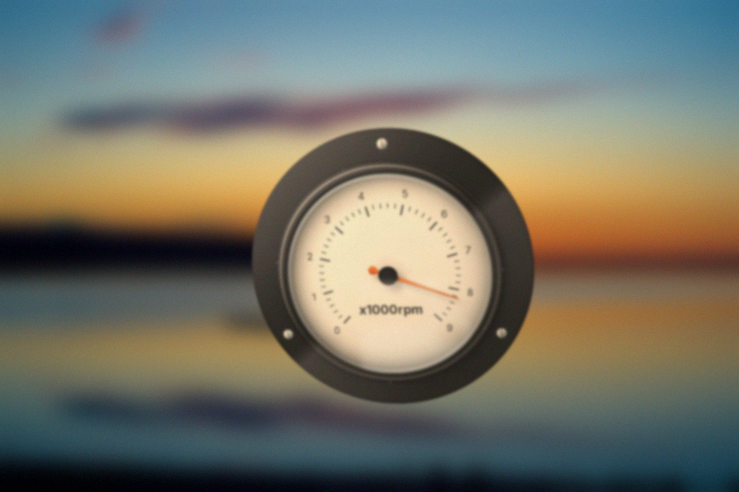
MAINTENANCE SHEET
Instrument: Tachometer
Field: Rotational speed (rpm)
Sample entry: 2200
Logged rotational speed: 8200
